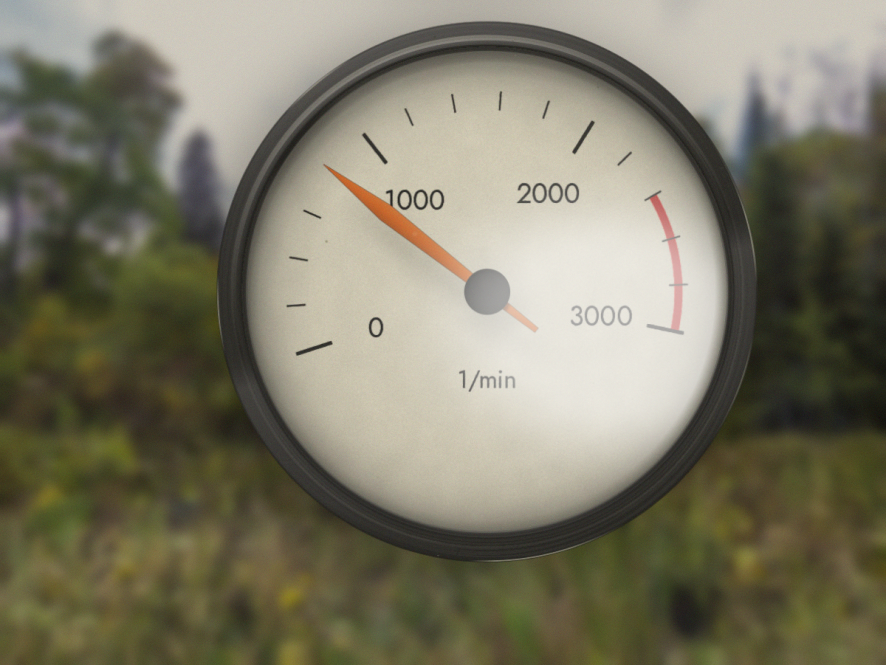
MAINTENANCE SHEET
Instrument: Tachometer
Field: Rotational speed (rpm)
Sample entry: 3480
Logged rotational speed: 800
